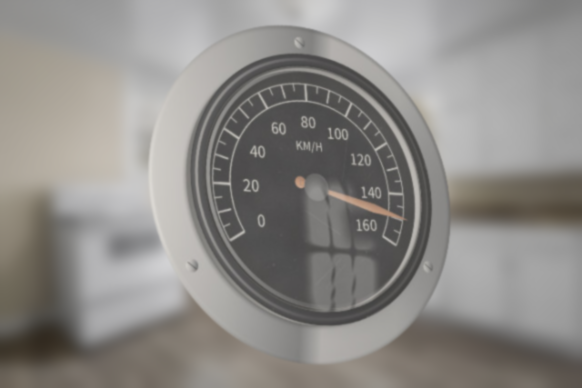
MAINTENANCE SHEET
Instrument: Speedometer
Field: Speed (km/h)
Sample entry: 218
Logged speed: 150
